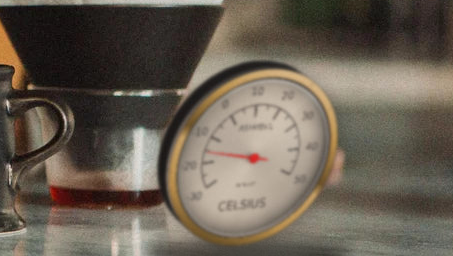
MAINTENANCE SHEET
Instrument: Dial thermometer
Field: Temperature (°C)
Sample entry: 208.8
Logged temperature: -15
